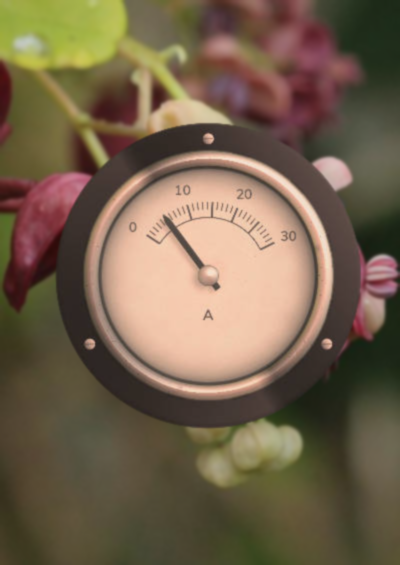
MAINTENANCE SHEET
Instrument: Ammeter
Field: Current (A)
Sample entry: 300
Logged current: 5
